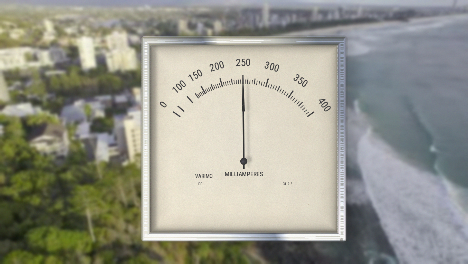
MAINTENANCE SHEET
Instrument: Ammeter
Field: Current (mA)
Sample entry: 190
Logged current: 250
